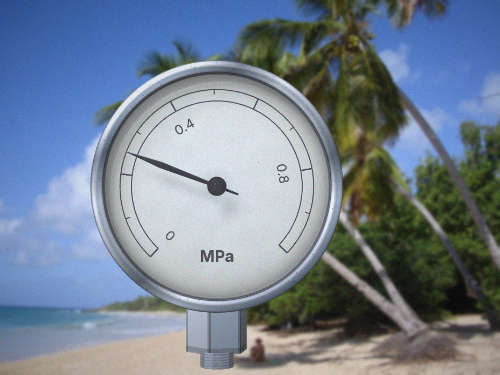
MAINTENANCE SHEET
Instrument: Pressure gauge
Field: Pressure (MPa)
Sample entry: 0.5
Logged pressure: 0.25
